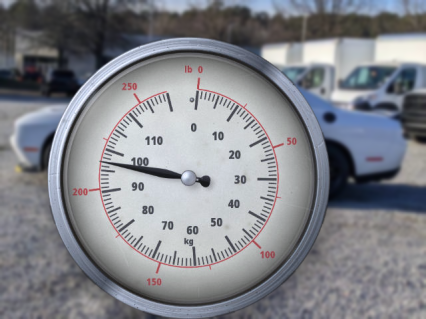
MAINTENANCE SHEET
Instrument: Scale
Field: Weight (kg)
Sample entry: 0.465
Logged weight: 97
